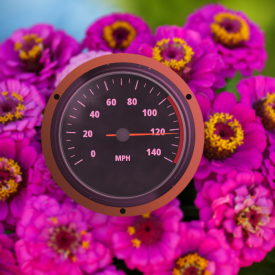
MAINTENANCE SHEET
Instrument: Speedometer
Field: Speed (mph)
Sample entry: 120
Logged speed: 122.5
